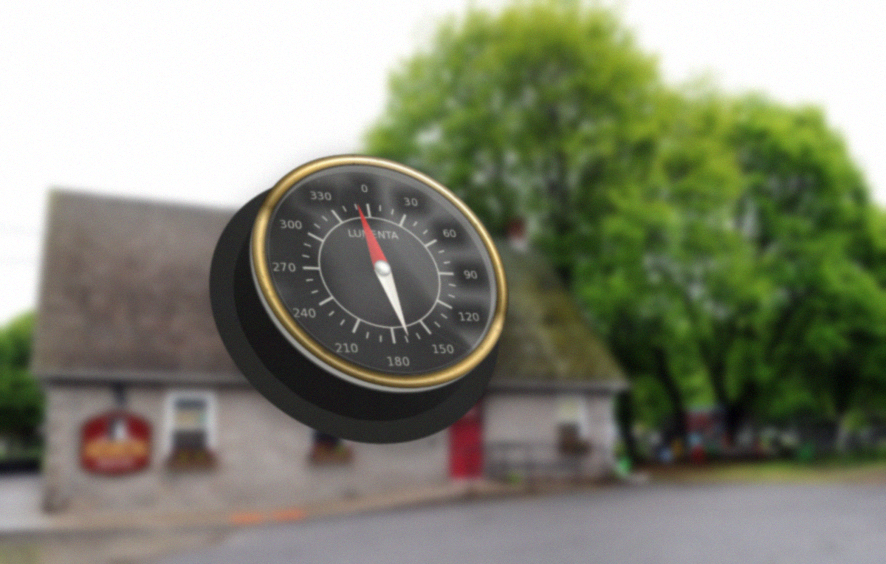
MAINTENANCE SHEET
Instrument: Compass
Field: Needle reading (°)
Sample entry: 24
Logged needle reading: 350
